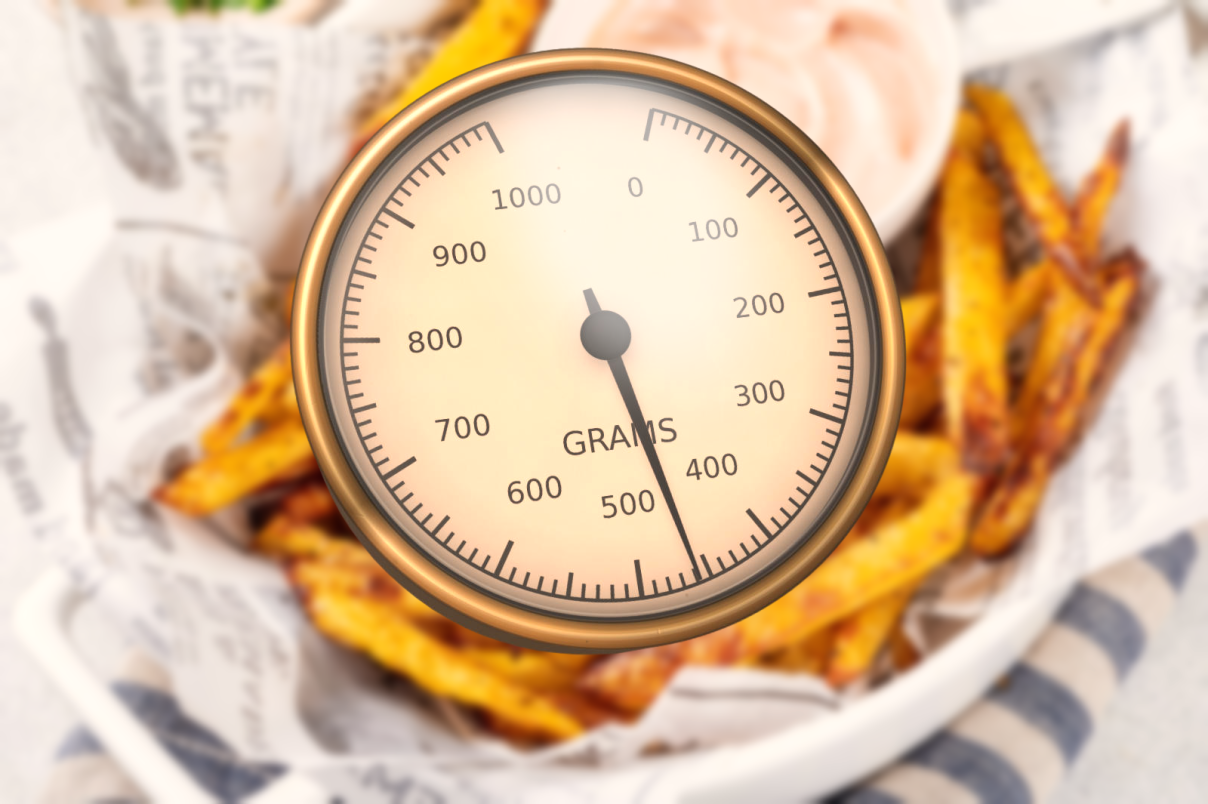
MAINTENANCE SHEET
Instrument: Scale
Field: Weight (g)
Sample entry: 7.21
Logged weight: 460
